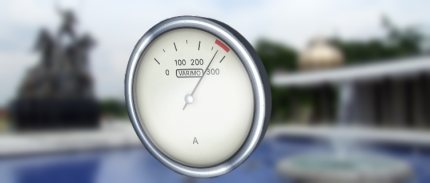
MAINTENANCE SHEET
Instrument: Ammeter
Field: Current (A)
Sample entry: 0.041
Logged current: 275
